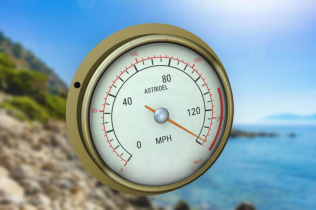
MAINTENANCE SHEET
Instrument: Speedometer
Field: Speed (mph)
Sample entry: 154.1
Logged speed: 137.5
